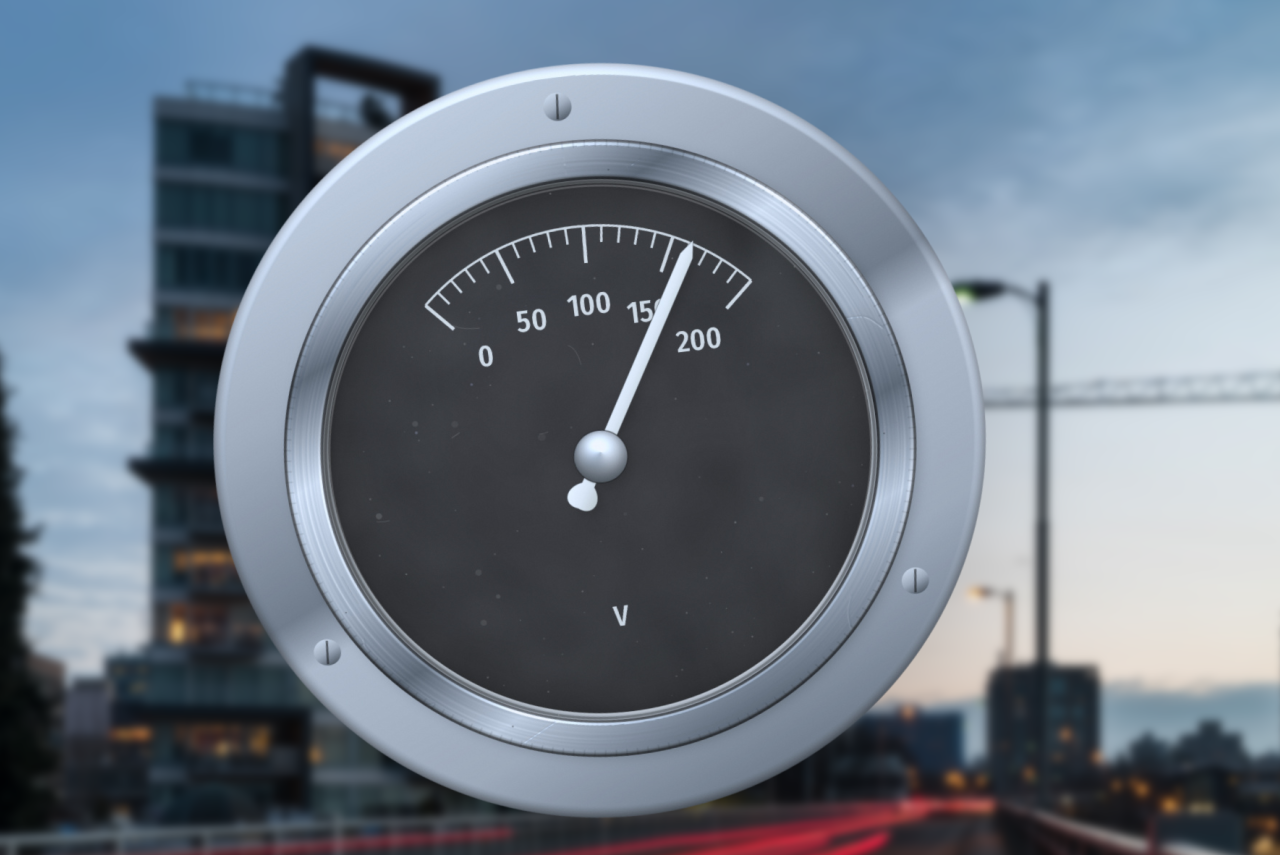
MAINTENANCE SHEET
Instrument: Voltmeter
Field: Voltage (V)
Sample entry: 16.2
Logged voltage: 160
